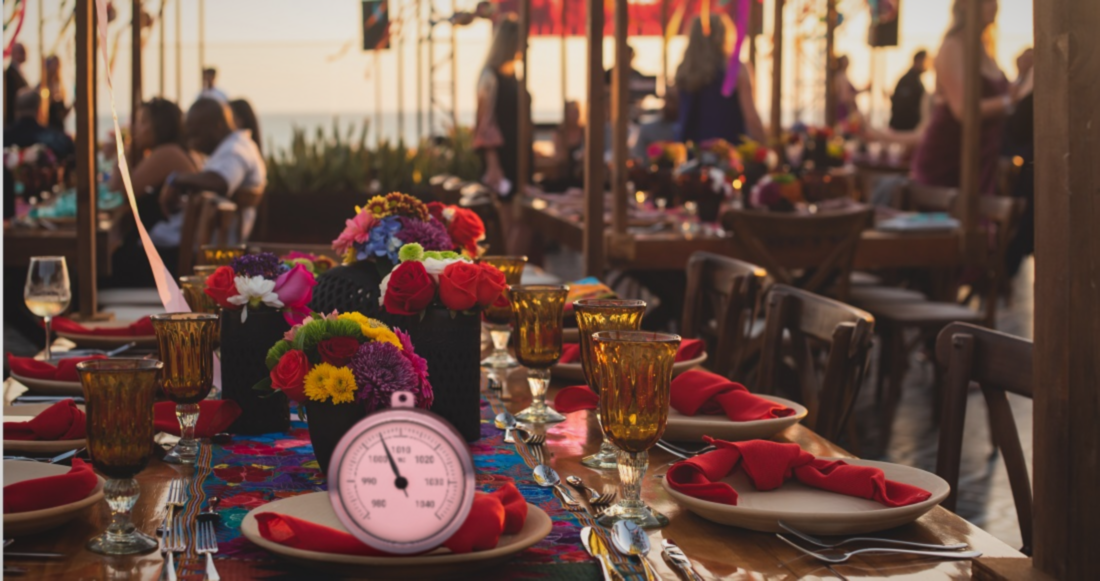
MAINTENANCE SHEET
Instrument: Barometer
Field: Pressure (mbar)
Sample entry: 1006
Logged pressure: 1005
